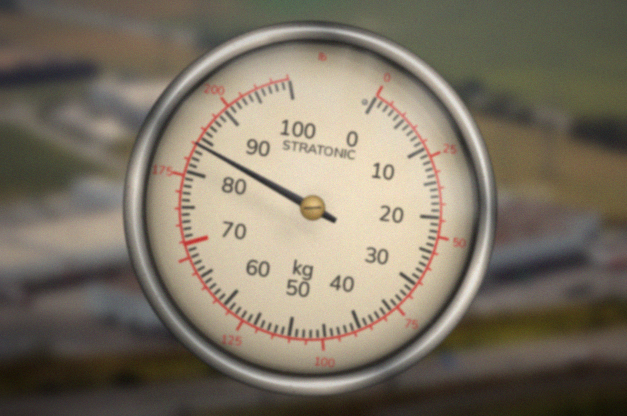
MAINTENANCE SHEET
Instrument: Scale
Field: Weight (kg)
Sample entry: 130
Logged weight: 84
